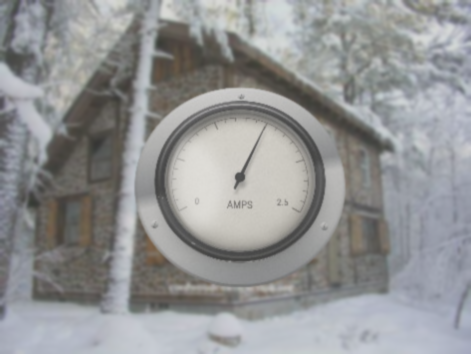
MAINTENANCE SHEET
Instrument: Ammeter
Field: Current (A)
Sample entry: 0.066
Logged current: 1.5
